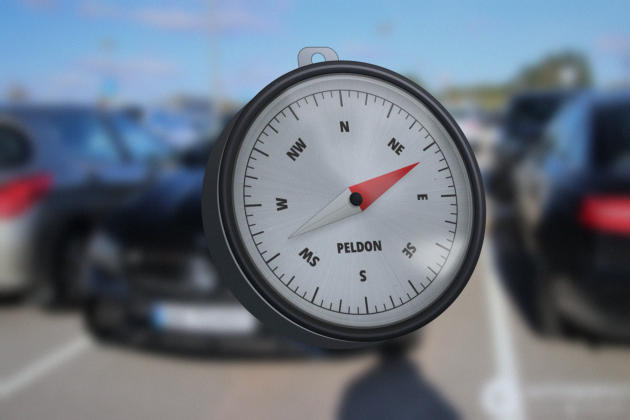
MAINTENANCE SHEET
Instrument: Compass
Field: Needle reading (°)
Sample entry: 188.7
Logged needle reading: 65
